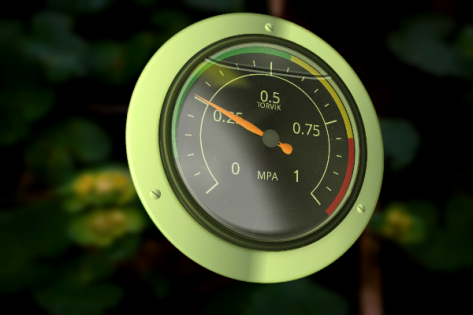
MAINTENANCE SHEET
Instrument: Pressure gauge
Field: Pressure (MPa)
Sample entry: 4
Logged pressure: 0.25
